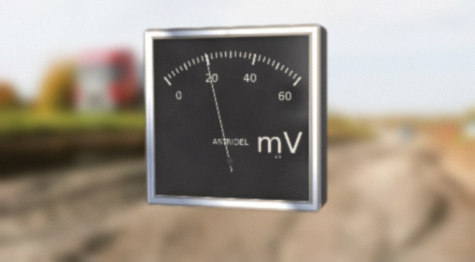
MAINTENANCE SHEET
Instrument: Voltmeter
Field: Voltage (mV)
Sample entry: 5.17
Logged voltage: 20
